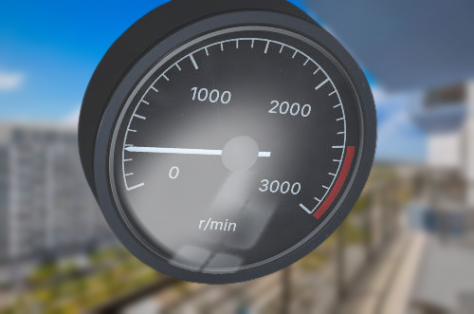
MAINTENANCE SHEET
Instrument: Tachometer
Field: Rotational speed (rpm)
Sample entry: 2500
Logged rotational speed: 300
